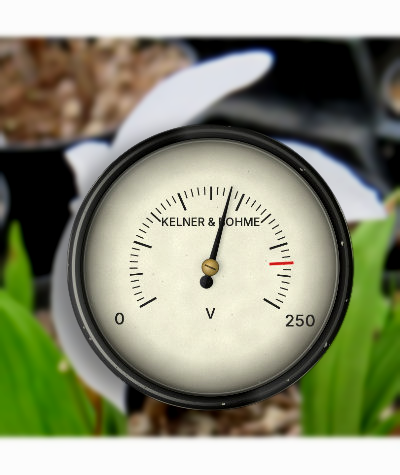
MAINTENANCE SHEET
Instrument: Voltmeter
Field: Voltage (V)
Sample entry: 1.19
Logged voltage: 140
